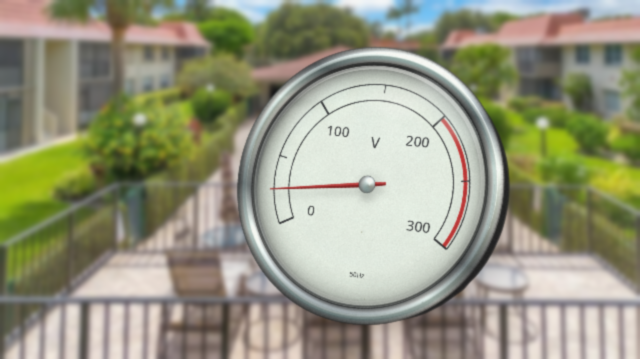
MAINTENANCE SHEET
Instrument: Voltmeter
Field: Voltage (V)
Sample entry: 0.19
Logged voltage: 25
